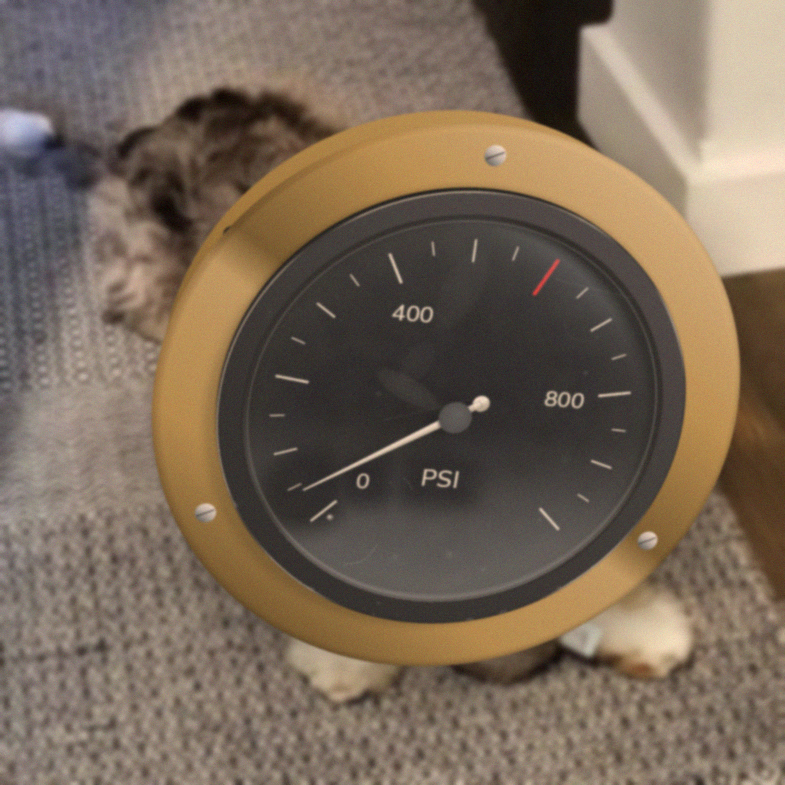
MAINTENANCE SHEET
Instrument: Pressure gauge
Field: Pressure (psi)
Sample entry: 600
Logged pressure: 50
